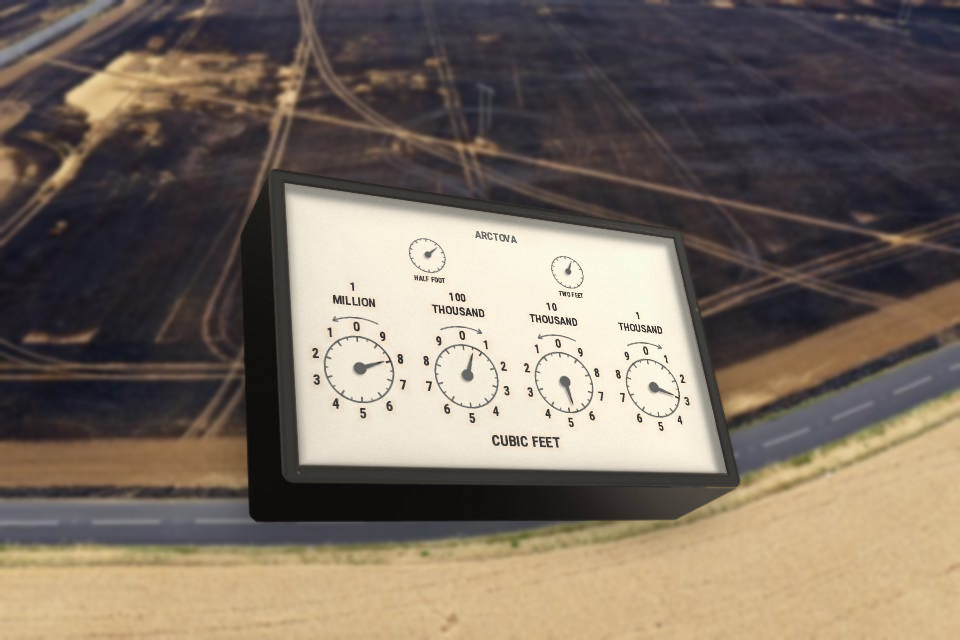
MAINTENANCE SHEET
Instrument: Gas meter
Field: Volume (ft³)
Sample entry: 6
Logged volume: 805300
